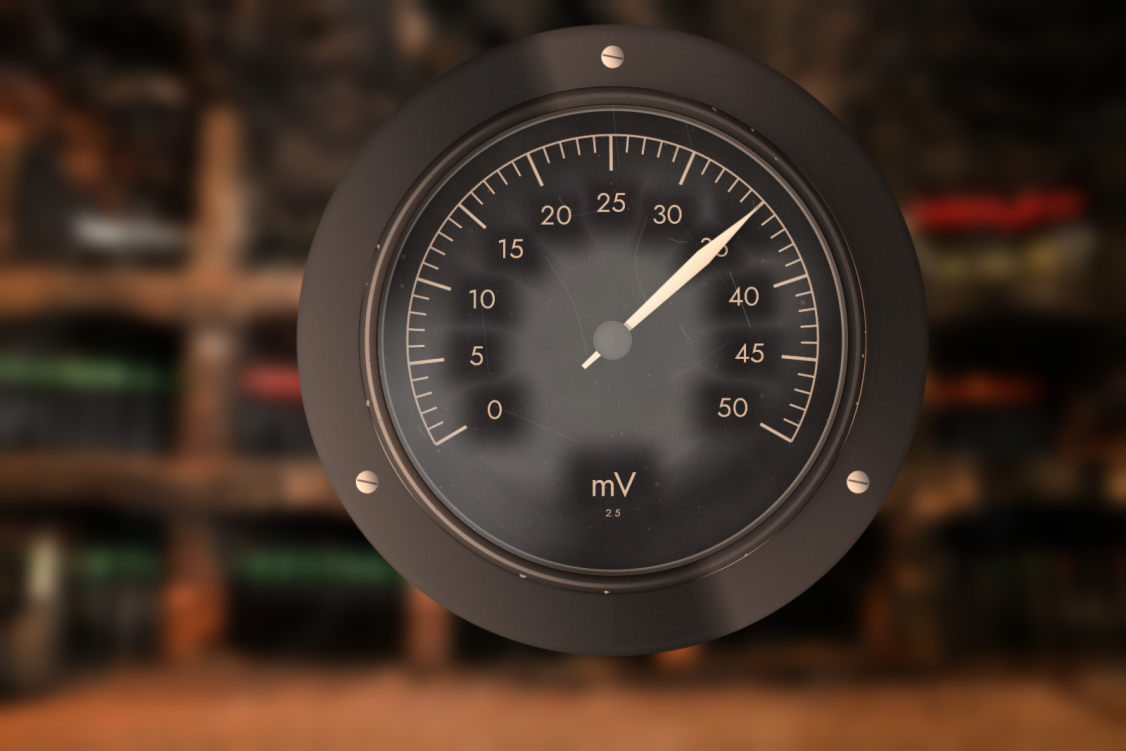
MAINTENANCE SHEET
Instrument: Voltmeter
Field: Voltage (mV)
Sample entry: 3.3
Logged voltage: 35
